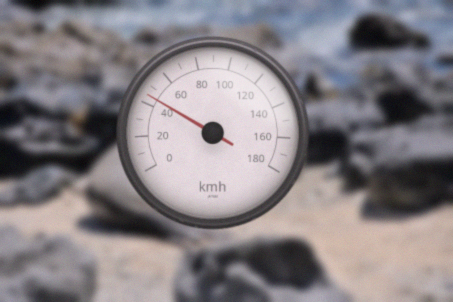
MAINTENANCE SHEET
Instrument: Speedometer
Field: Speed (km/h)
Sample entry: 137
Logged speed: 45
